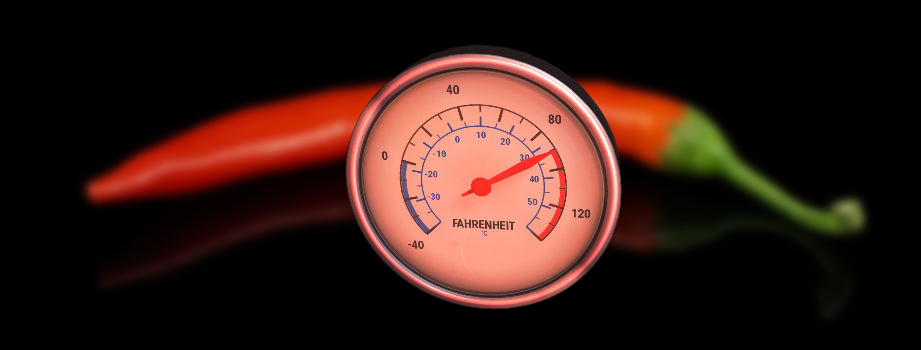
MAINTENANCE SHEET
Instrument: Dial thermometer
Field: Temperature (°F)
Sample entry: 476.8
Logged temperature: 90
